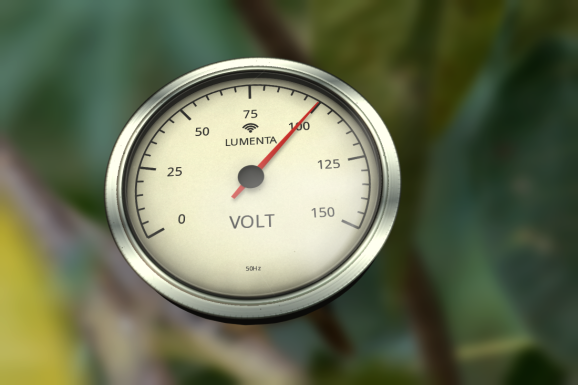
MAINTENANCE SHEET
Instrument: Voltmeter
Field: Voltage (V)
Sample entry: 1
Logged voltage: 100
